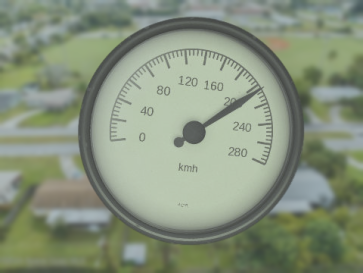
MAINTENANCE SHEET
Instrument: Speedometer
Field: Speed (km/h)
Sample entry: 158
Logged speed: 204
